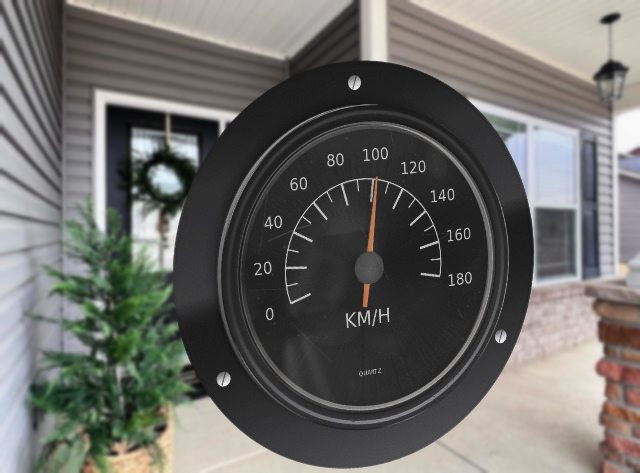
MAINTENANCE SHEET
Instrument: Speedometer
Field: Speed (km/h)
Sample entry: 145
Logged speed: 100
